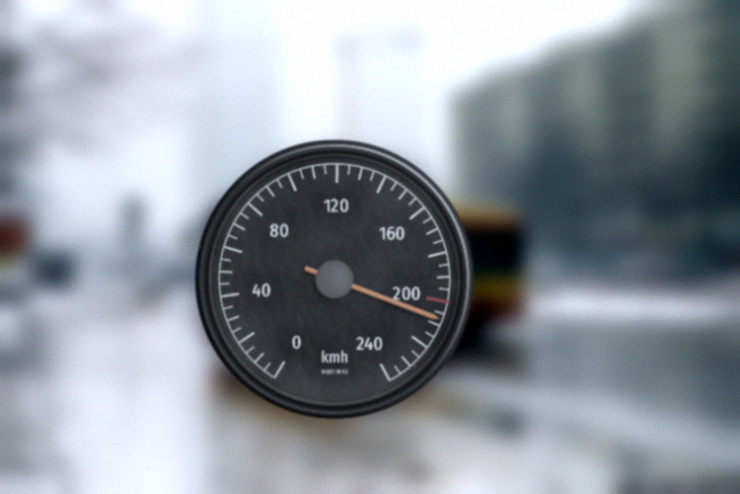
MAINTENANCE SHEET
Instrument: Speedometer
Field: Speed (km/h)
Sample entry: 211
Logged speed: 207.5
